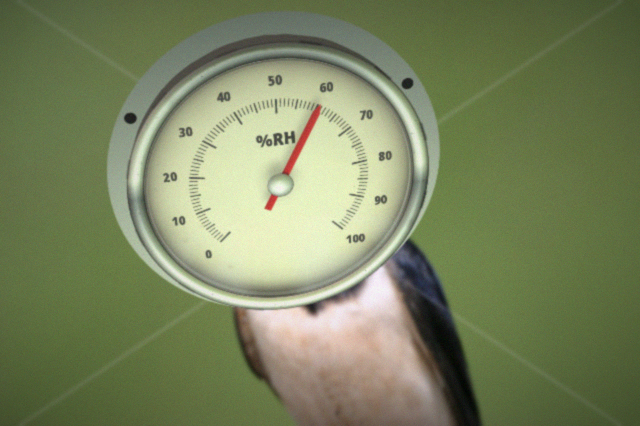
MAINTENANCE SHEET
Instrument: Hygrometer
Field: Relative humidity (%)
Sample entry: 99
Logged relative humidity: 60
